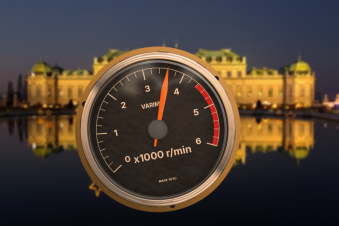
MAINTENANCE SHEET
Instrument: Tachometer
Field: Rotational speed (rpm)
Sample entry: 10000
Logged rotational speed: 3600
